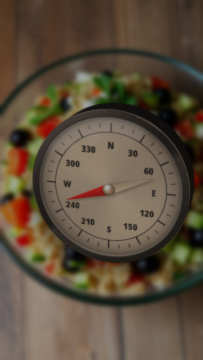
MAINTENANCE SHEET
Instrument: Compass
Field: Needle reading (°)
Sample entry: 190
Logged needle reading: 250
